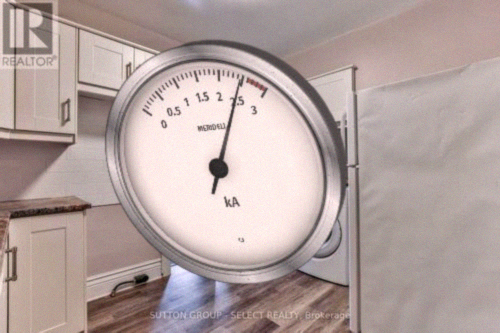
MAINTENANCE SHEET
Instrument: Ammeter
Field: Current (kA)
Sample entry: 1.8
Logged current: 2.5
